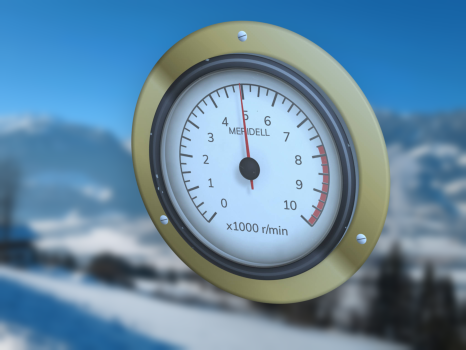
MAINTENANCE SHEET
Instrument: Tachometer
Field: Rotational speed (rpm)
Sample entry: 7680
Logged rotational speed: 5000
